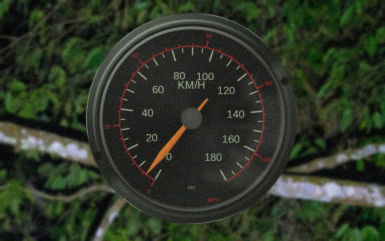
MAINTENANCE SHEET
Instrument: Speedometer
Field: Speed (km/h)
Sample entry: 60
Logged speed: 5
